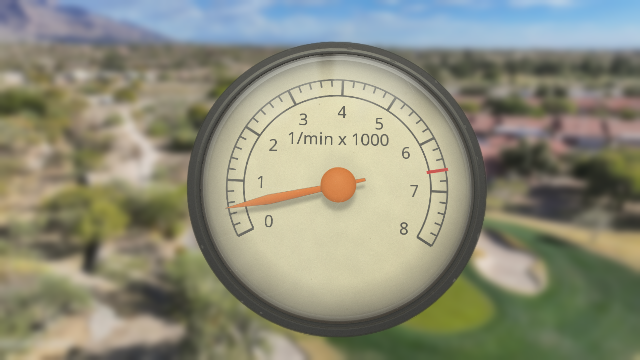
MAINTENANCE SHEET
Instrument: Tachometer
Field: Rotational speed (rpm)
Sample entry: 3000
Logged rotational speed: 500
